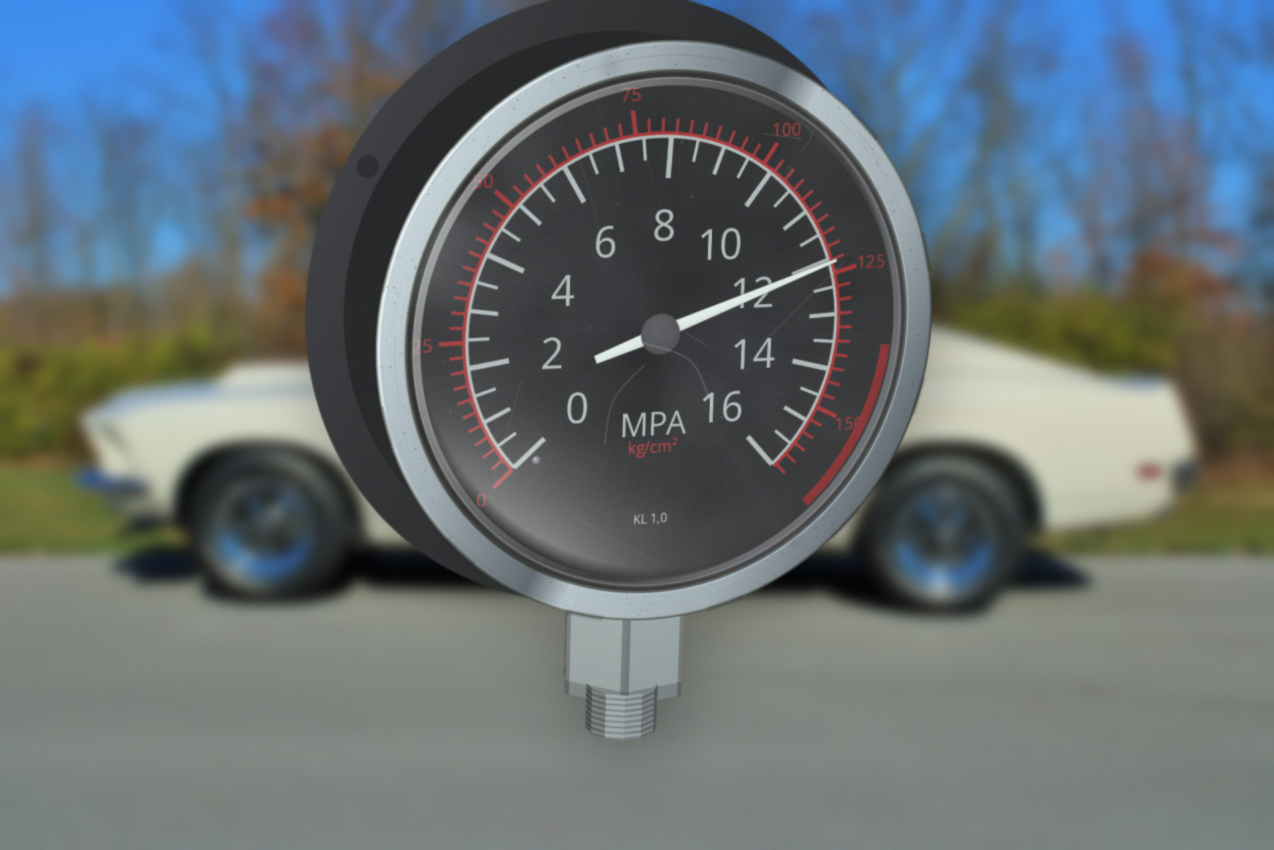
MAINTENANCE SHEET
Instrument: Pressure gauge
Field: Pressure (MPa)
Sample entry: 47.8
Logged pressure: 12
